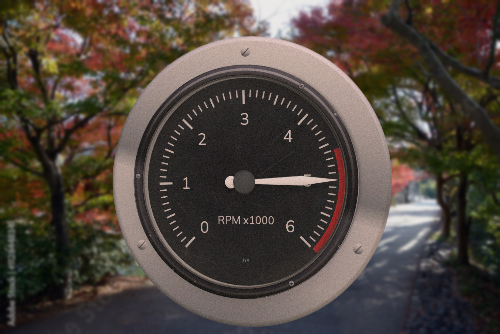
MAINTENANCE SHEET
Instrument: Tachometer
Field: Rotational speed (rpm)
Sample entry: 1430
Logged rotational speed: 5000
